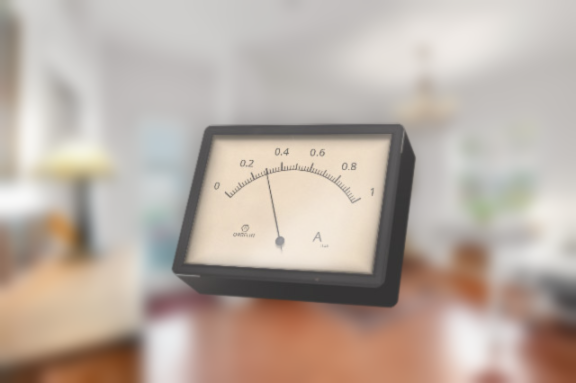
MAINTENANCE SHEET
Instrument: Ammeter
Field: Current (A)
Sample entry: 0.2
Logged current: 0.3
